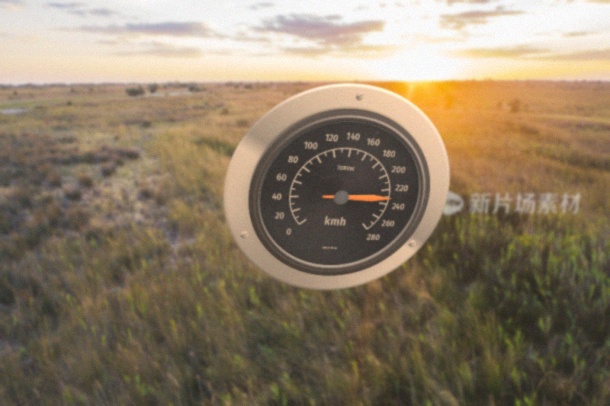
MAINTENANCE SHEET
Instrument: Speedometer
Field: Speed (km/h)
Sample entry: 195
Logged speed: 230
